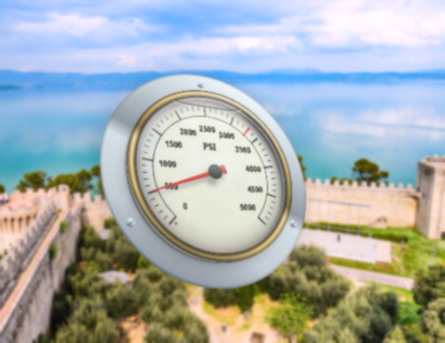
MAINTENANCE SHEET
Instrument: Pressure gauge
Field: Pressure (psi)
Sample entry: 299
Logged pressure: 500
